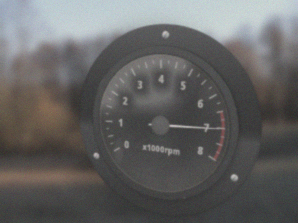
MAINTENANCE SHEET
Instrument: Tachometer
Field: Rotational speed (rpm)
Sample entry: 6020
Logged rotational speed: 7000
